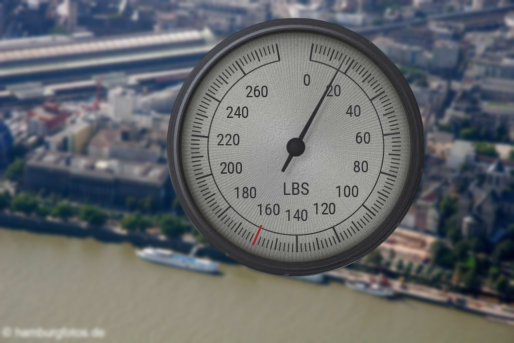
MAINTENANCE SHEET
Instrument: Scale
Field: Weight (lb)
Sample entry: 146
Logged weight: 16
